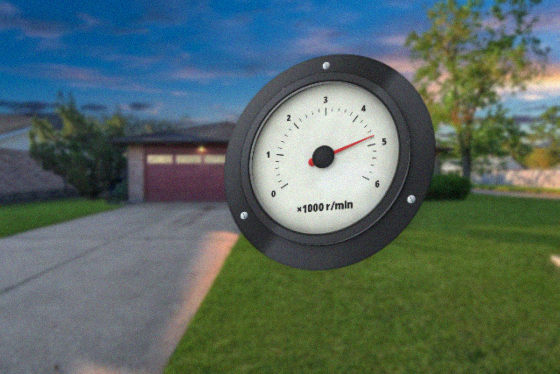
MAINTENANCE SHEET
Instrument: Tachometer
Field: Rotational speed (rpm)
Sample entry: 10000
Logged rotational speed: 4800
